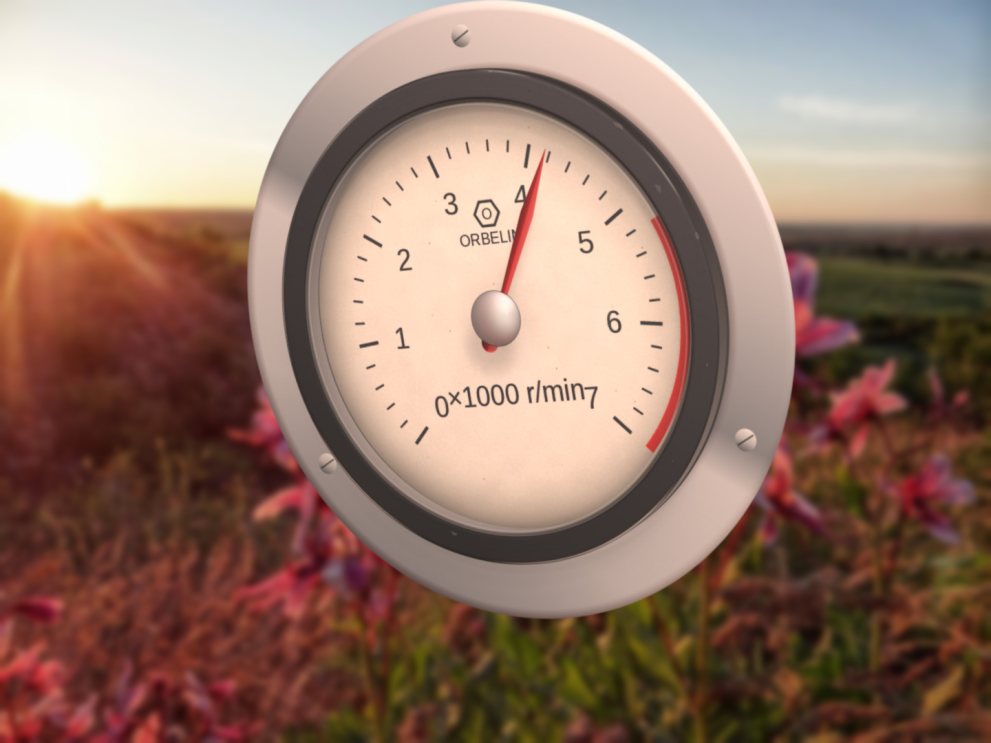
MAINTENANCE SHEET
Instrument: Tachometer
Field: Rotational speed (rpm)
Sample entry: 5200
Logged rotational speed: 4200
